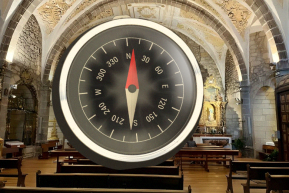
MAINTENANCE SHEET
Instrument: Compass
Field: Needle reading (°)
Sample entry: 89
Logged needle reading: 7.5
